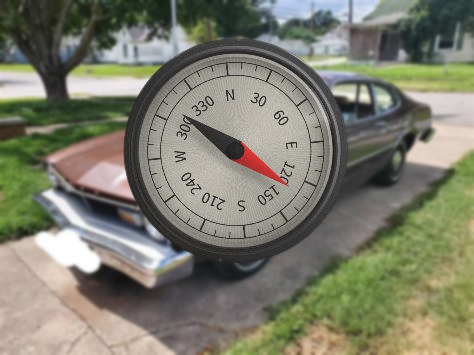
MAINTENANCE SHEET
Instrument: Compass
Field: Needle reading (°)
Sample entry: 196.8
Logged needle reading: 130
